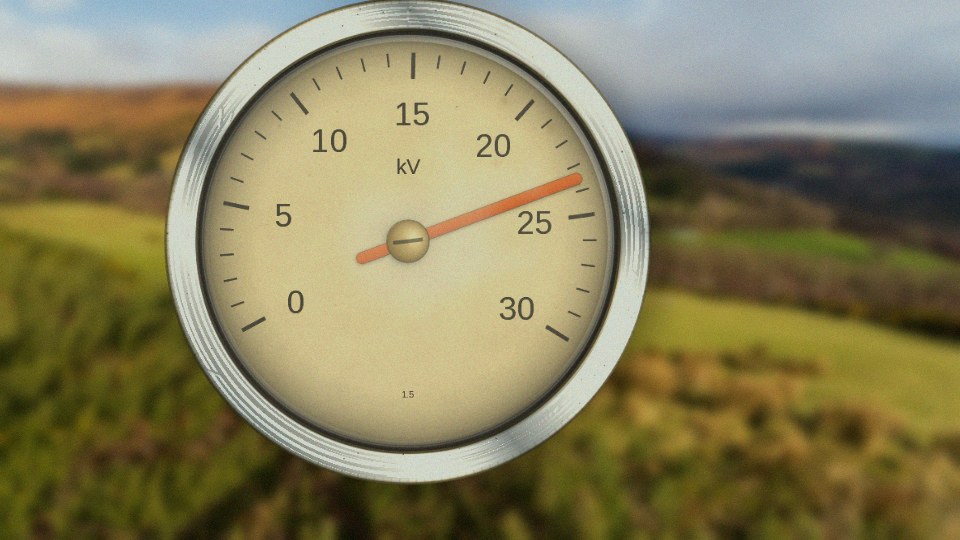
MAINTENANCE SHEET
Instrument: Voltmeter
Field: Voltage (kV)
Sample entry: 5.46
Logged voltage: 23.5
